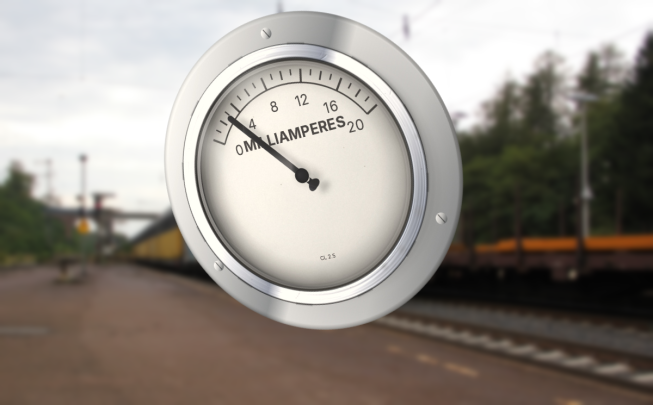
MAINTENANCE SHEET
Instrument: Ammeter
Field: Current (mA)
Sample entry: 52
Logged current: 3
